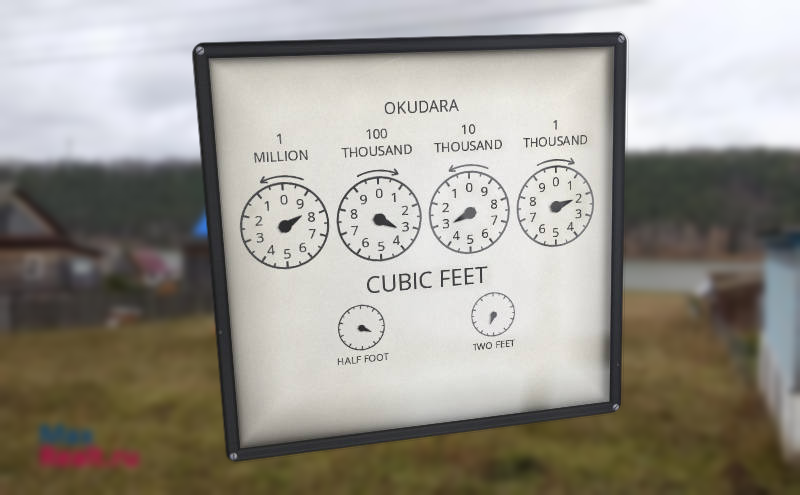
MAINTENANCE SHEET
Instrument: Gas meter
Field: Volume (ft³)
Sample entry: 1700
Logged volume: 833200
